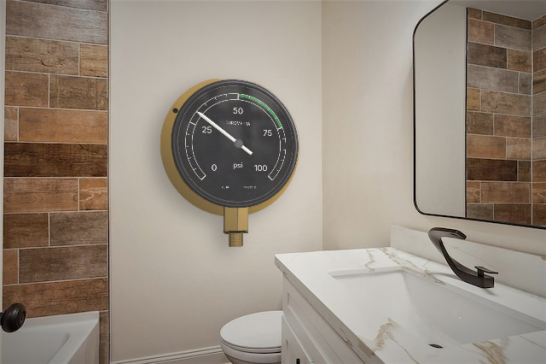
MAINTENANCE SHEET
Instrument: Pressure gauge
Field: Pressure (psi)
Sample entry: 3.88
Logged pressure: 30
